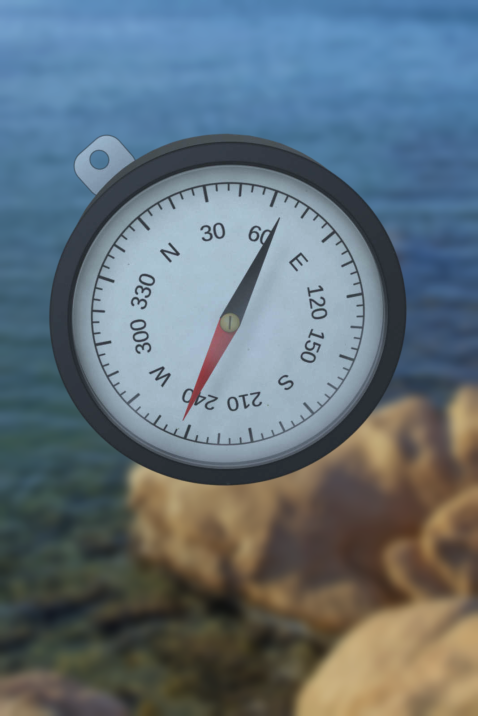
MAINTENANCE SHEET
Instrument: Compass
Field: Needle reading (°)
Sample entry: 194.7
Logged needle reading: 245
